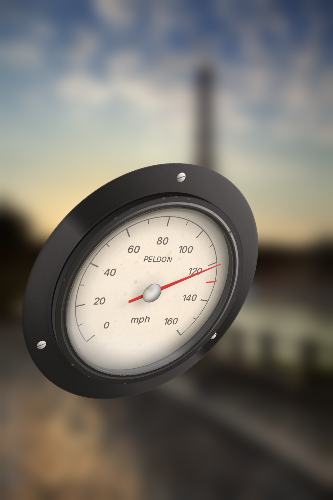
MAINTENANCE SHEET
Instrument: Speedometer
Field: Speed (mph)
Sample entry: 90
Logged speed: 120
